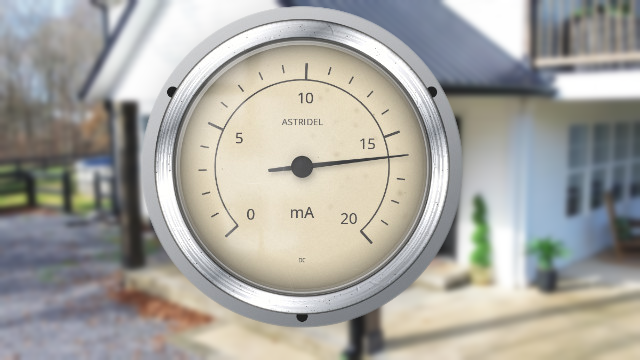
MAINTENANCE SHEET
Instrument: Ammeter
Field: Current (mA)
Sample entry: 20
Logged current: 16
